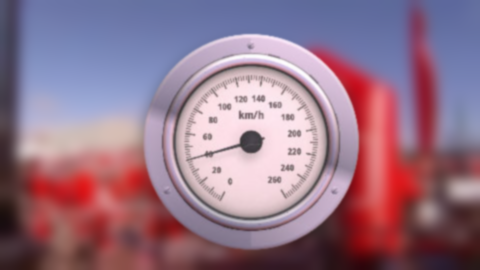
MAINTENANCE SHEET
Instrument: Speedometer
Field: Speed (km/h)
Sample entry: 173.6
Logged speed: 40
